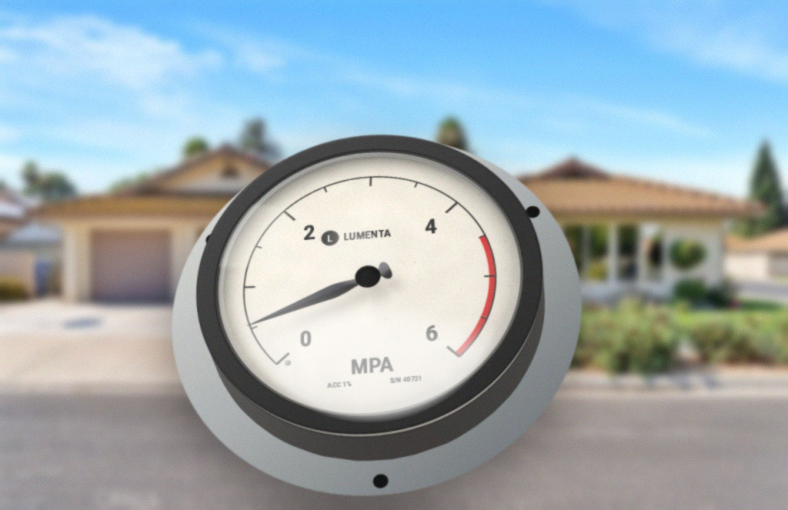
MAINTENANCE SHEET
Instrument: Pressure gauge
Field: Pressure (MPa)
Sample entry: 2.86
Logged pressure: 0.5
